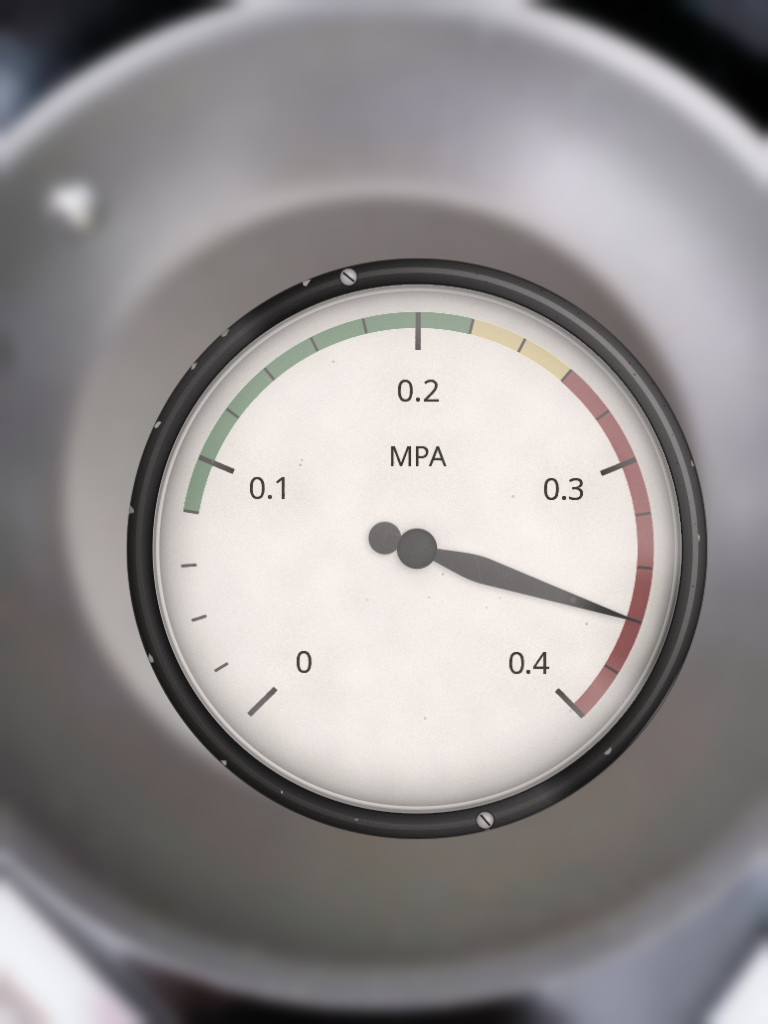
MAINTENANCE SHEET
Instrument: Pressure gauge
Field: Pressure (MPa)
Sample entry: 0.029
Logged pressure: 0.36
